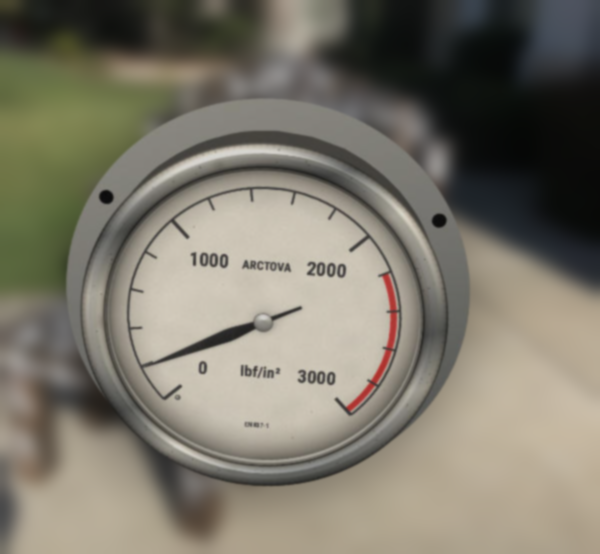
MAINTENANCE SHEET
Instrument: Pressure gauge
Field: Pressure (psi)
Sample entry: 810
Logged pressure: 200
